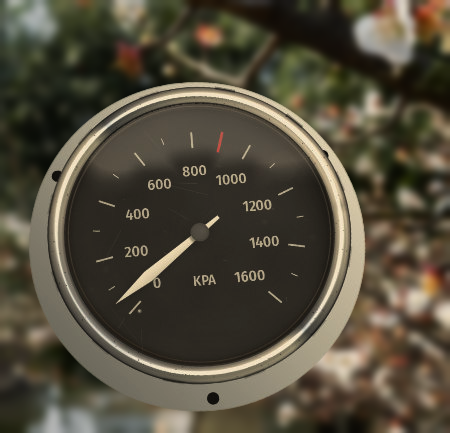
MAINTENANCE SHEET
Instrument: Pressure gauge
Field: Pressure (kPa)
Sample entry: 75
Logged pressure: 50
